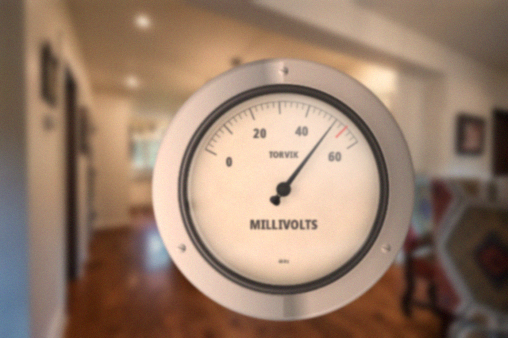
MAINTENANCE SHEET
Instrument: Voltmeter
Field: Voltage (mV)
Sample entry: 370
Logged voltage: 50
